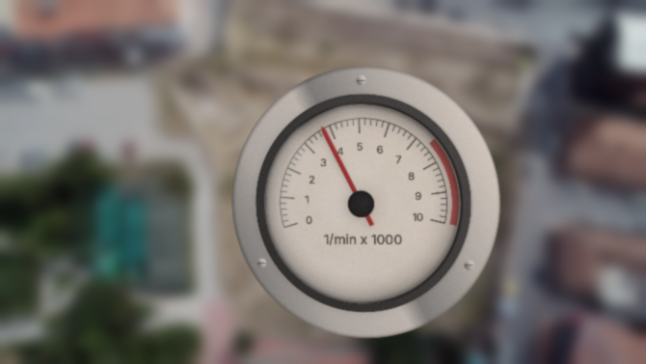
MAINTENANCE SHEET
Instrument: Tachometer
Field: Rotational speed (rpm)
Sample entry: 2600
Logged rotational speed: 3800
